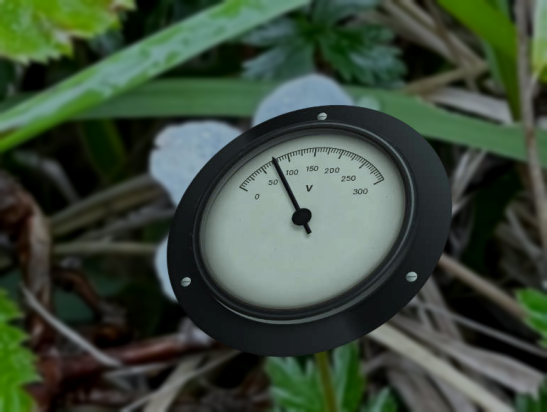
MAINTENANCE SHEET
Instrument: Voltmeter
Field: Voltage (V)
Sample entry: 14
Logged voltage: 75
